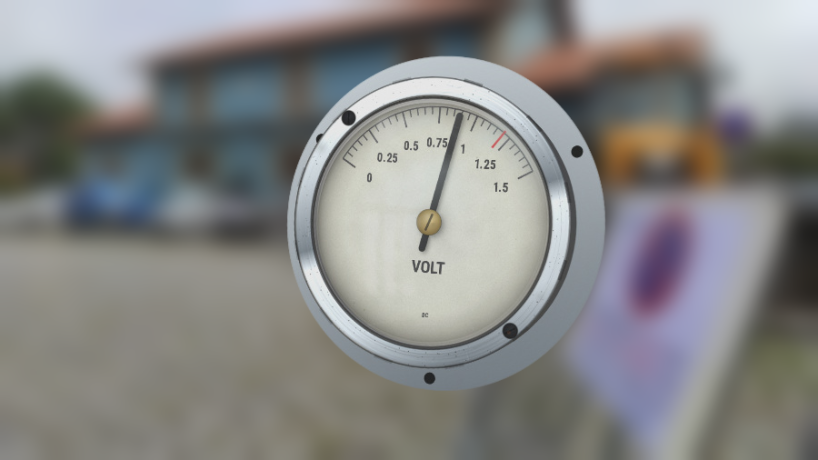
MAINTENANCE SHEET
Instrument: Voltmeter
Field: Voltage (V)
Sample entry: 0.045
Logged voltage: 0.9
